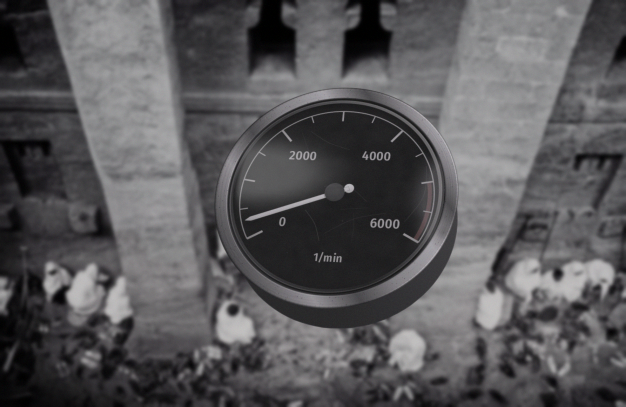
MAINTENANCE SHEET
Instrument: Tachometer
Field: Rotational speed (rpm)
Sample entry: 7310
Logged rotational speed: 250
